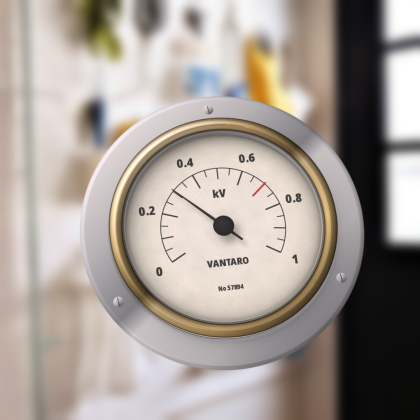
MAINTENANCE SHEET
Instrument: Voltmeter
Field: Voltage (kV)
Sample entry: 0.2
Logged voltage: 0.3
